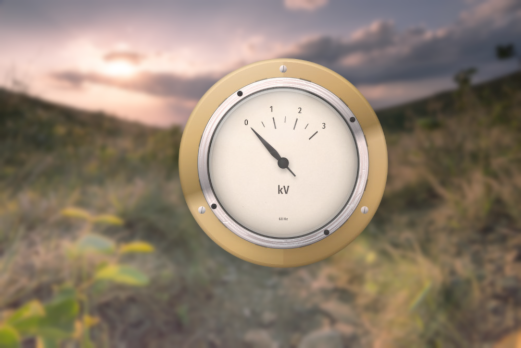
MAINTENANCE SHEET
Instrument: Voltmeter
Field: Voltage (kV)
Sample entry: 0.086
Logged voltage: 0
